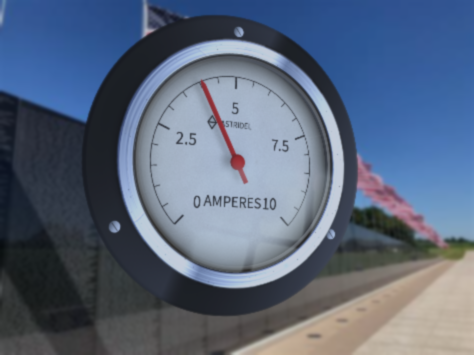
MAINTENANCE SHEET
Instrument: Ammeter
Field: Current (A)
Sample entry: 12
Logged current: 4
